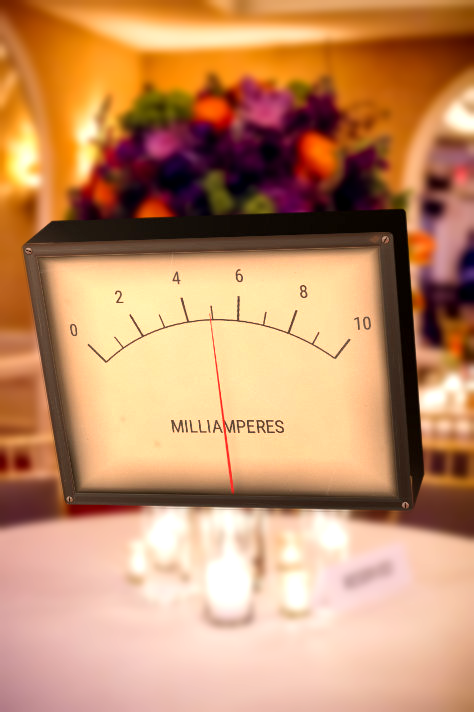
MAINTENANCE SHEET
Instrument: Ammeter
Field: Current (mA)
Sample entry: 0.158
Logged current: 5
